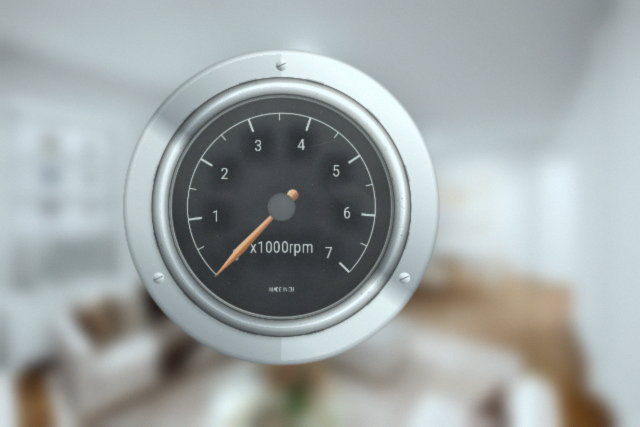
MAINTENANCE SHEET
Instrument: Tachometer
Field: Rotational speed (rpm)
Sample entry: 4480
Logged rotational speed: 0
